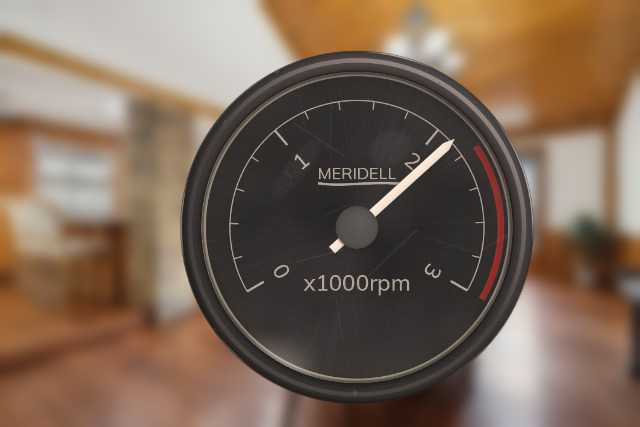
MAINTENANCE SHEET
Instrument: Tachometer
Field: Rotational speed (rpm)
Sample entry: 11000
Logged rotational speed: 2100
